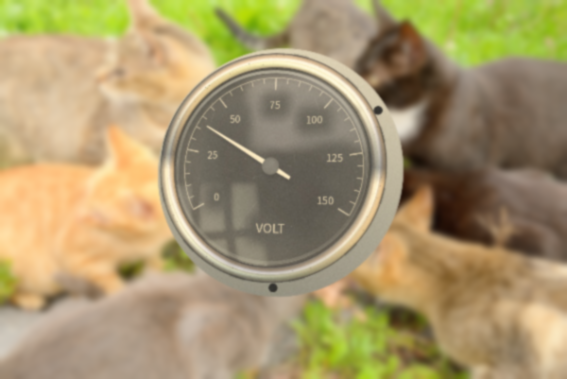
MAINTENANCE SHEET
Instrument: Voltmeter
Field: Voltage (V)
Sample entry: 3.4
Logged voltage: 37.5
